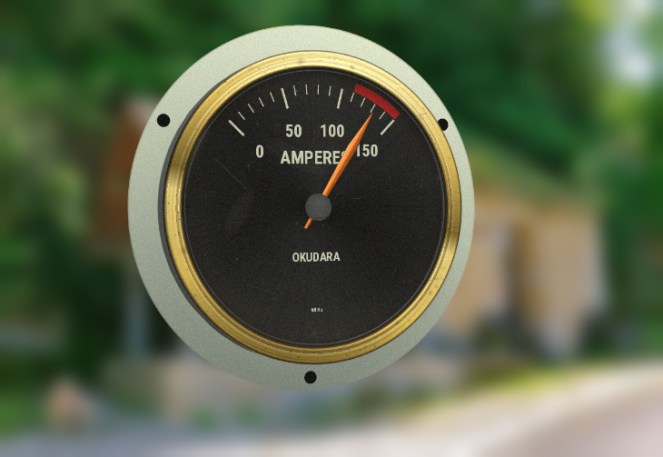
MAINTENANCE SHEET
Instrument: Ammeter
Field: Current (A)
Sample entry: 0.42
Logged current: 130
